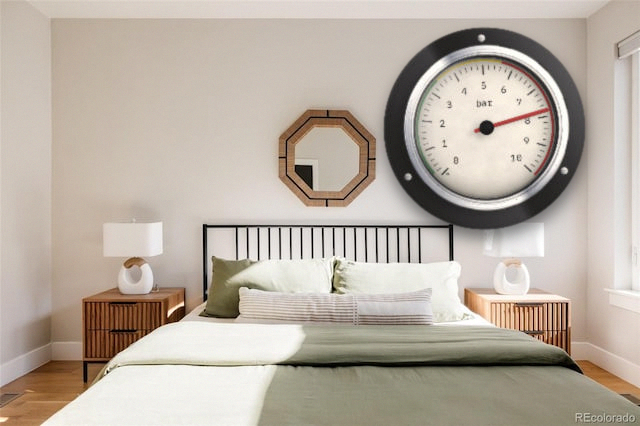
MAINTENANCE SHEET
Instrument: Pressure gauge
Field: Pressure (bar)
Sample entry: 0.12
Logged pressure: 7.8
